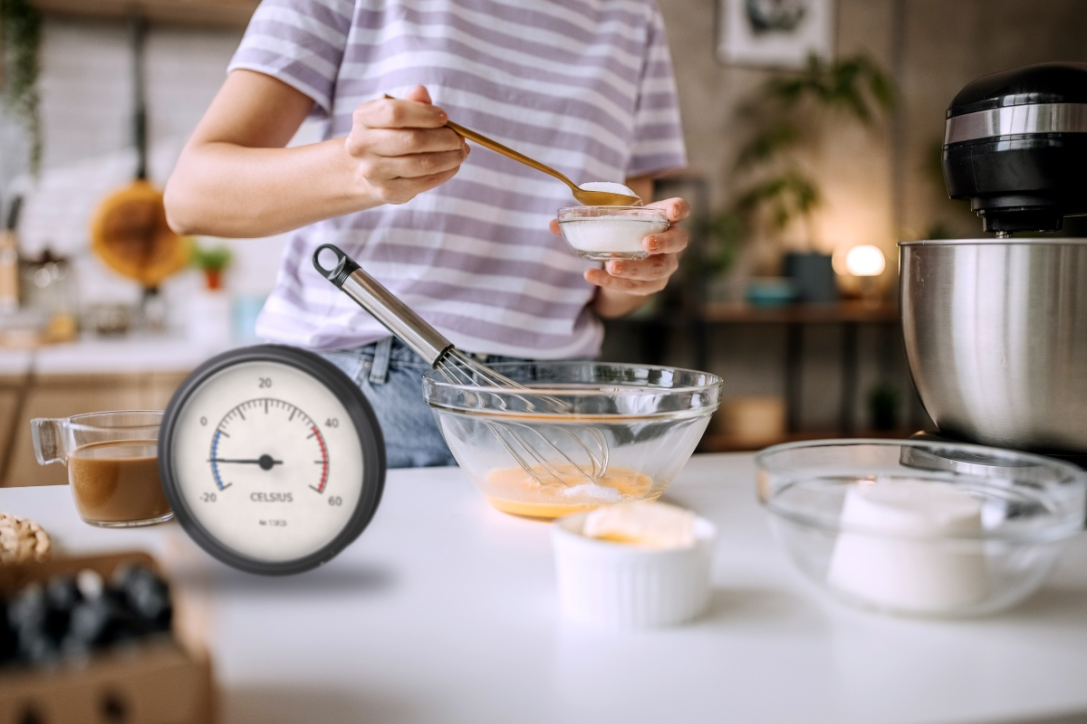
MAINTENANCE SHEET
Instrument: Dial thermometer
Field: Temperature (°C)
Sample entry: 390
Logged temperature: -10
